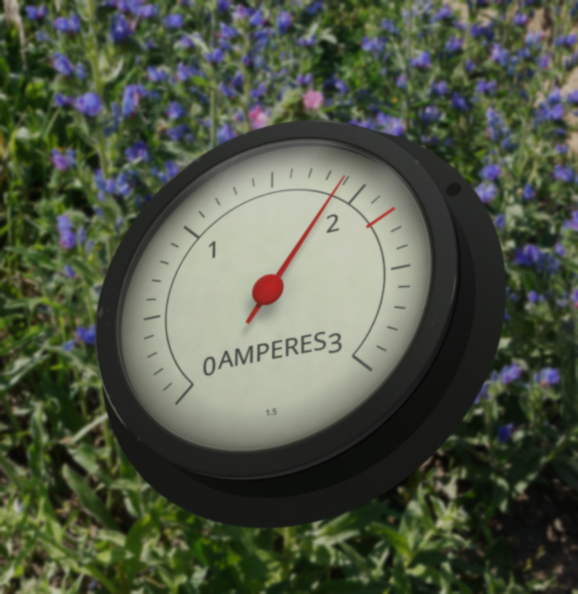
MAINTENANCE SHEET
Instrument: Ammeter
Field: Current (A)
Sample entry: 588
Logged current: 1.9
